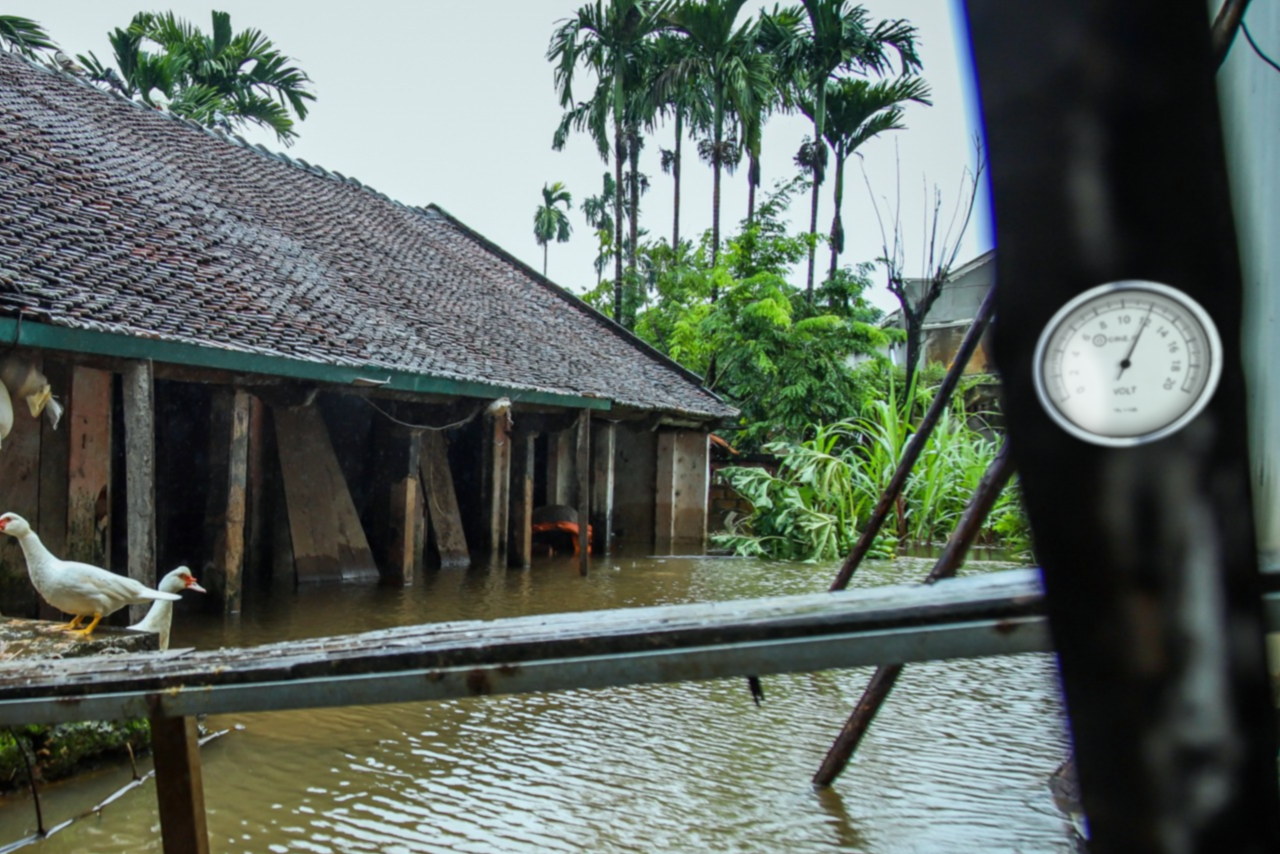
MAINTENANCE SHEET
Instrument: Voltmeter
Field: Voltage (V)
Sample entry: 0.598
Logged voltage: 12
